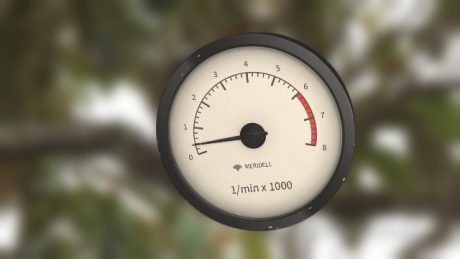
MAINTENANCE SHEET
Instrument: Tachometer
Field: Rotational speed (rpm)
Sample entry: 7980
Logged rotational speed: 400
